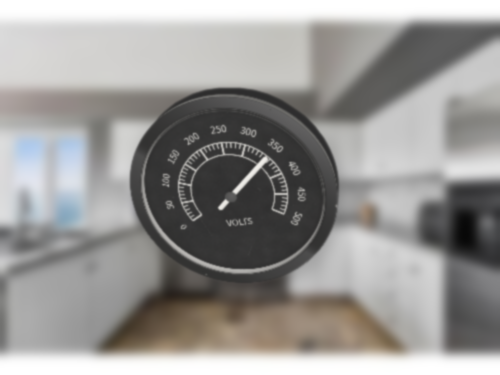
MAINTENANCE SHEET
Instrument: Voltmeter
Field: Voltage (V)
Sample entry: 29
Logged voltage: 350
